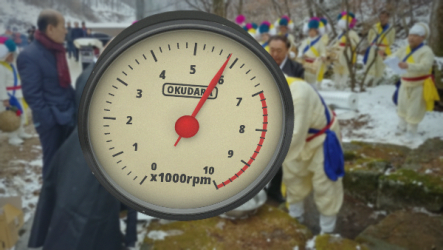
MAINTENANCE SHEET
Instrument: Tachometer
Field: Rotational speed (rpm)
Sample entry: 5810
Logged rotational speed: 5800
